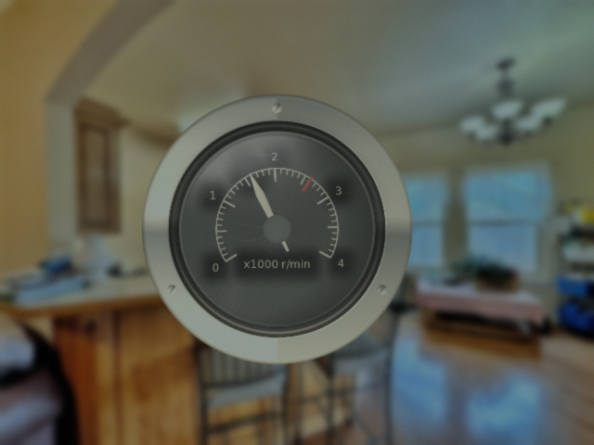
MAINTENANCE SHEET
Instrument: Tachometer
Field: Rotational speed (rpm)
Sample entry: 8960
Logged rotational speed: 1600
